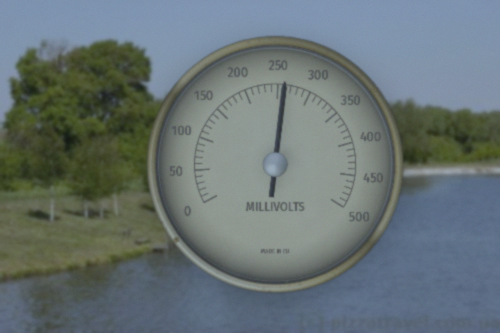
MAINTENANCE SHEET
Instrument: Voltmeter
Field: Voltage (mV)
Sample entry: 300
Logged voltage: 260
